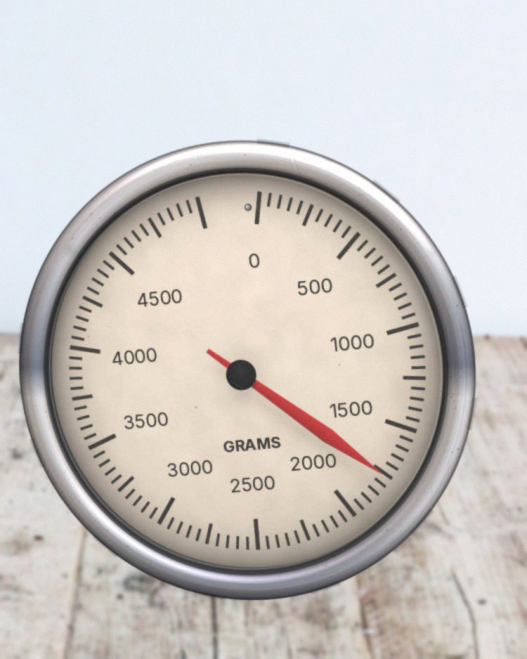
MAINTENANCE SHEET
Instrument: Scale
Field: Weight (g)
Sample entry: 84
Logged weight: 1750
